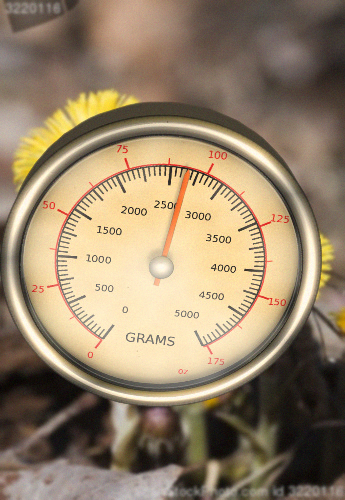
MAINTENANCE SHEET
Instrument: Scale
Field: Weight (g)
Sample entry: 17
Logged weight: 2650
